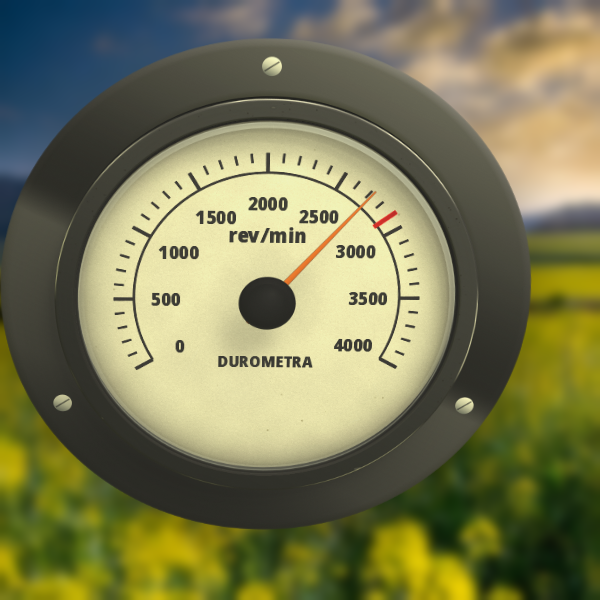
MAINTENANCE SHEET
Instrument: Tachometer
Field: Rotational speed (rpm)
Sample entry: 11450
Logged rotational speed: 2700
